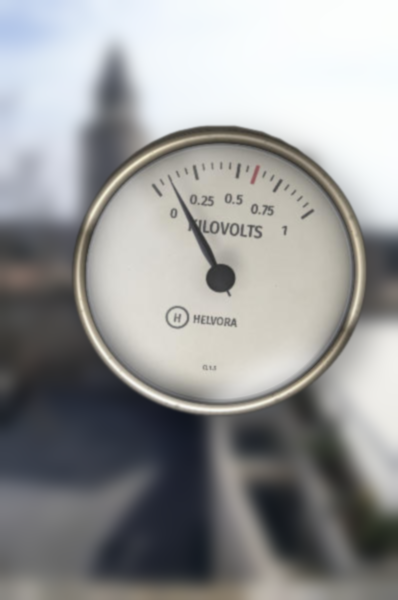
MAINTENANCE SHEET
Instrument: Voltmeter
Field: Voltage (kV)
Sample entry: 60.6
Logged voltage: 0.1
